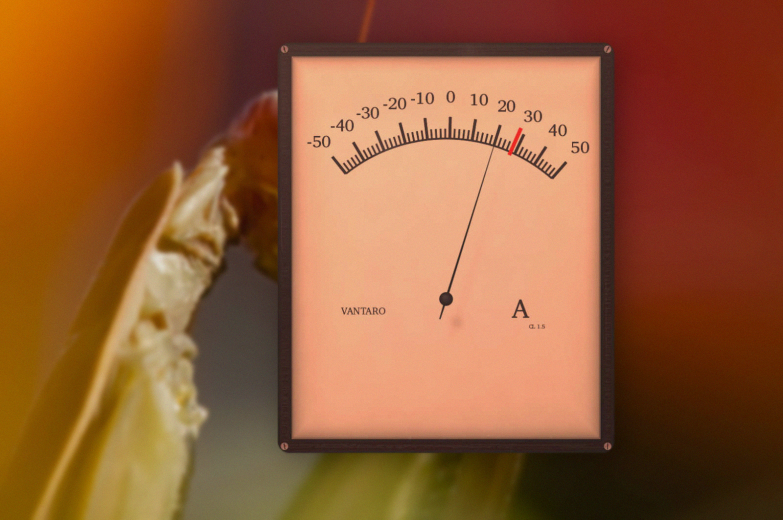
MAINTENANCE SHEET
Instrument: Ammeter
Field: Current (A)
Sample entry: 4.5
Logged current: 20
